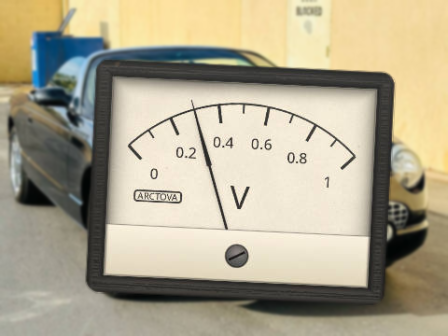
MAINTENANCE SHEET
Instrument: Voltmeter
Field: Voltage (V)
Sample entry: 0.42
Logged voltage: 0.3
